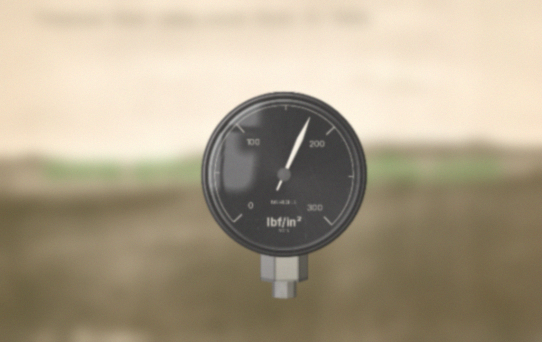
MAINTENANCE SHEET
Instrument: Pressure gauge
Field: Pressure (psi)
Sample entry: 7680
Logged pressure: 175
